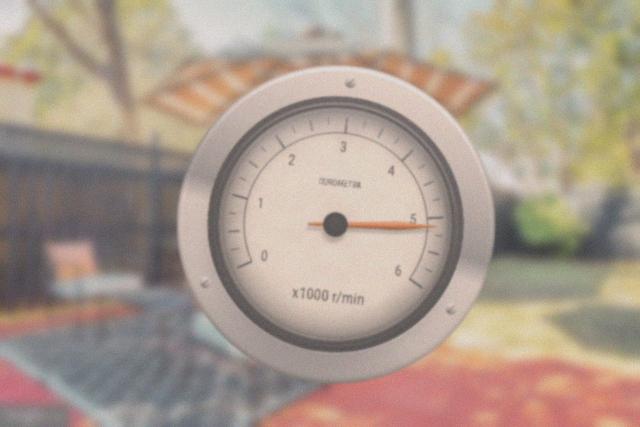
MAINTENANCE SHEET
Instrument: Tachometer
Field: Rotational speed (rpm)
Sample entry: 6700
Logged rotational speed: 5125
